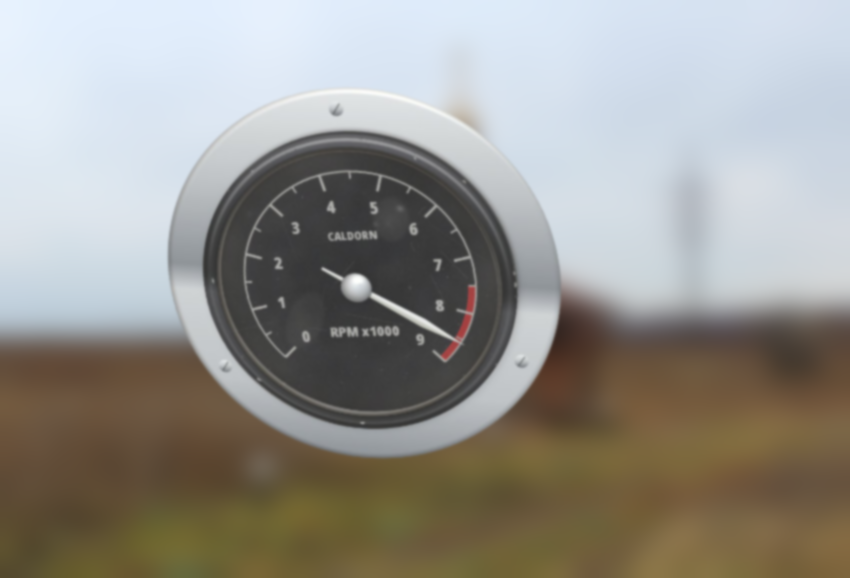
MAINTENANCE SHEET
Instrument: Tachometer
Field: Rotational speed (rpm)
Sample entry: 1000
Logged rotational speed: 8500
